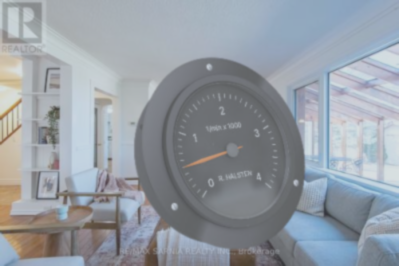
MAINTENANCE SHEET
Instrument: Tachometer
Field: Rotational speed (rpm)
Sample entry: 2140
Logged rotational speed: 500
